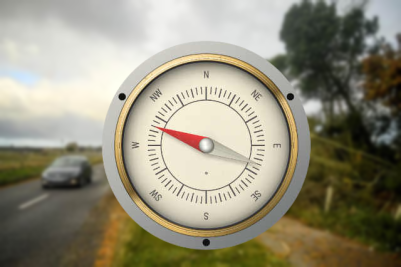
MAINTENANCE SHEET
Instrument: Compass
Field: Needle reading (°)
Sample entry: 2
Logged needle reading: 290
